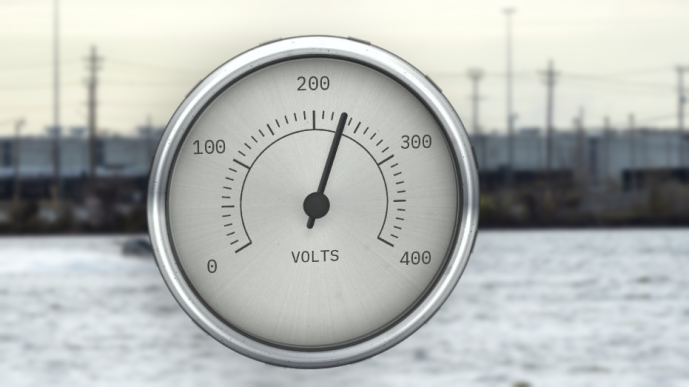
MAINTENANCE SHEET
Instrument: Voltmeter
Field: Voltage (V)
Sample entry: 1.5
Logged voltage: 230
